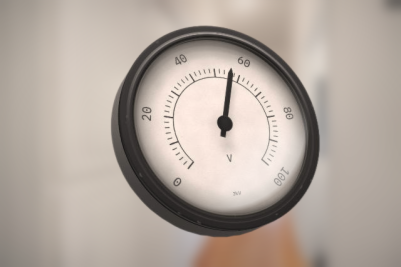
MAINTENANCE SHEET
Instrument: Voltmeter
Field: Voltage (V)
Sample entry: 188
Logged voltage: 56
